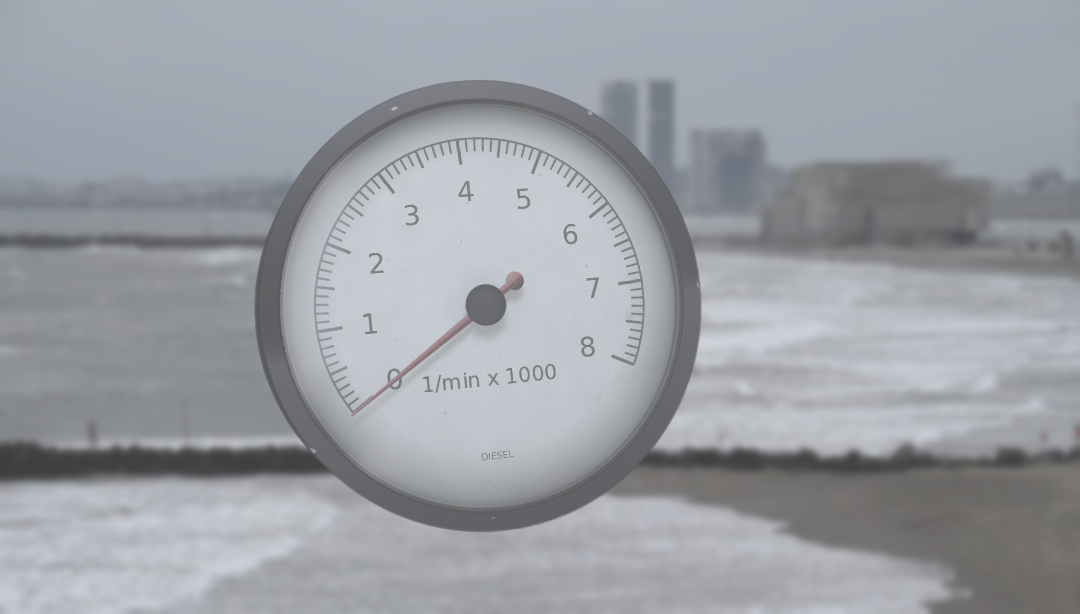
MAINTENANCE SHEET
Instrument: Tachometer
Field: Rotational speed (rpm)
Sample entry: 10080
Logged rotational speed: 0
